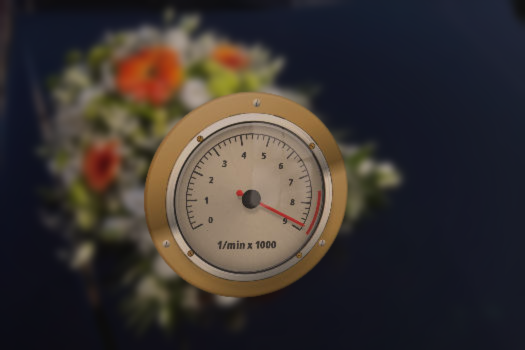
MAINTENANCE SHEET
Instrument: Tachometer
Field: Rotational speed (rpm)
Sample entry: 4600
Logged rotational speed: 8800
